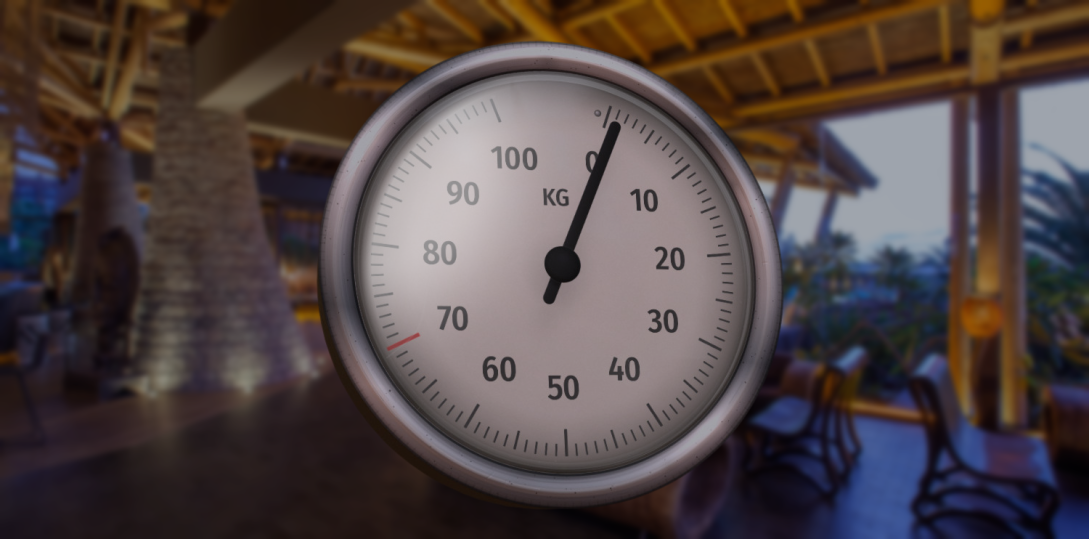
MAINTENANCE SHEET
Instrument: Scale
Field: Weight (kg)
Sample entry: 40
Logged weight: 1
